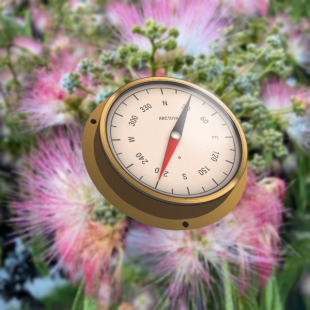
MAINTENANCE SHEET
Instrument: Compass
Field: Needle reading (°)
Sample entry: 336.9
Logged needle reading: 210
